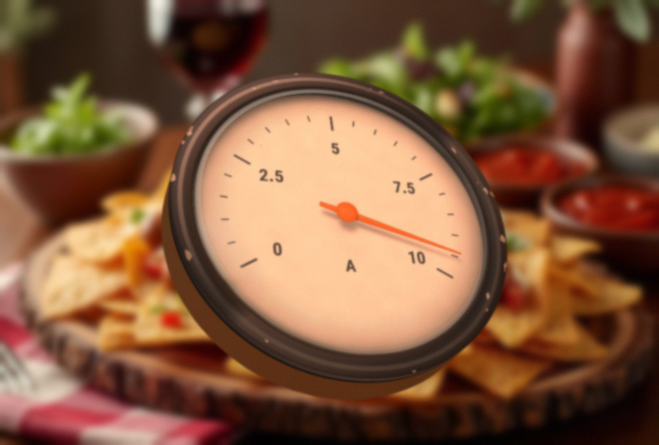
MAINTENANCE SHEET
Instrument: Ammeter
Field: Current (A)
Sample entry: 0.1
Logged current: 9.5
